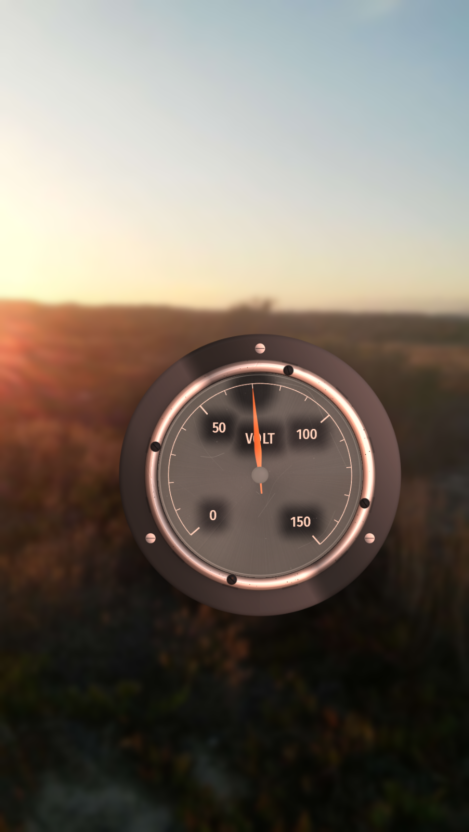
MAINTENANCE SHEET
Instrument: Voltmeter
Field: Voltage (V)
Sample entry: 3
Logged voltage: 70
